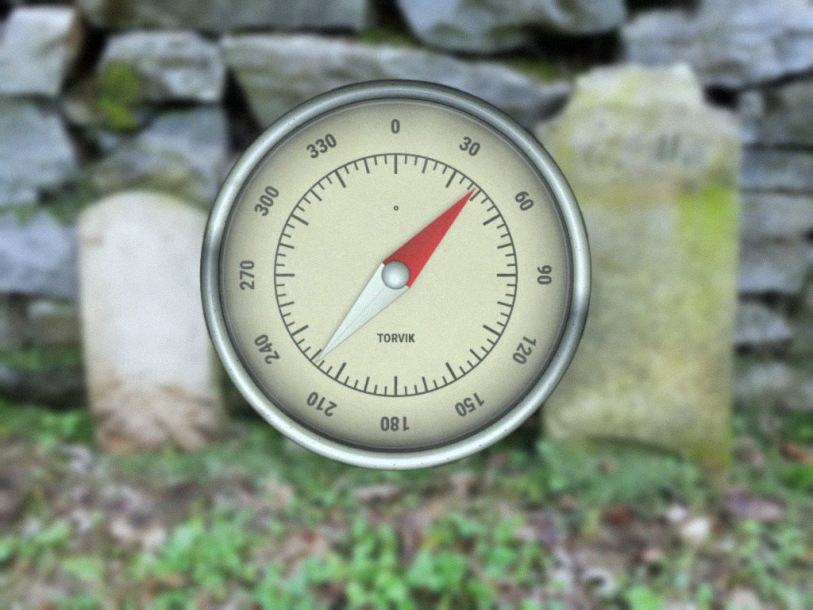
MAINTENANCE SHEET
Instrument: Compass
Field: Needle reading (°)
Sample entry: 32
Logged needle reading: 42.5
